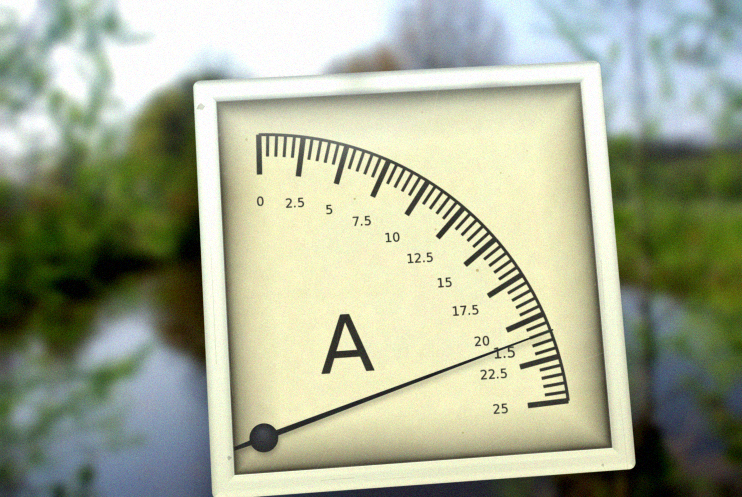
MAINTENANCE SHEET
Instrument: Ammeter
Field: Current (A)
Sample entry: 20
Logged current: 21
